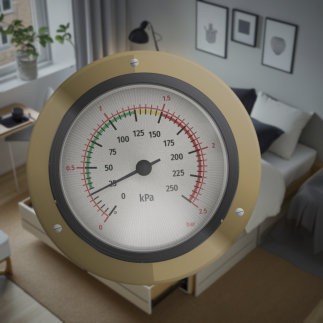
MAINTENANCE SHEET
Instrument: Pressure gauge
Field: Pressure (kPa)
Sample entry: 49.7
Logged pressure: 25
